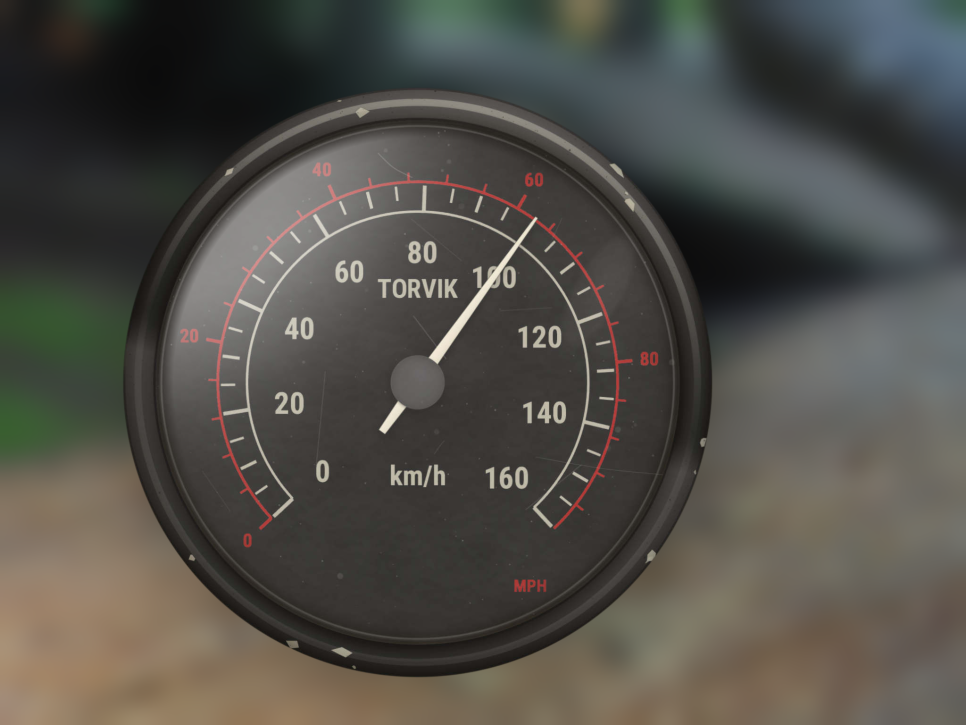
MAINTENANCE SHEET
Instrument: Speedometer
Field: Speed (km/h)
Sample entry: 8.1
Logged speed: 100
